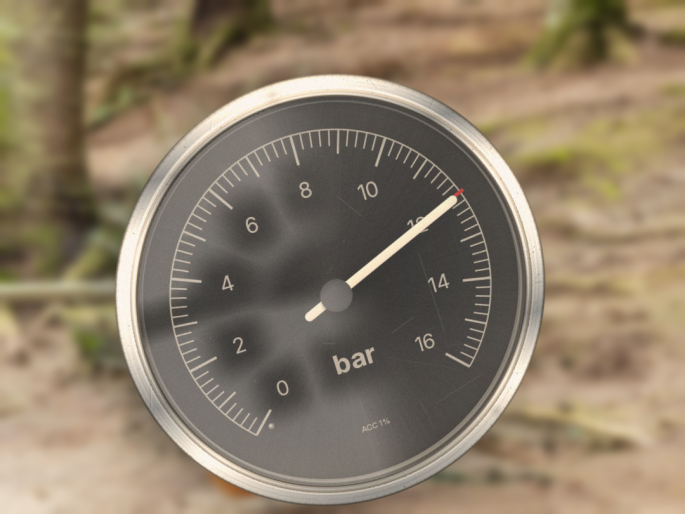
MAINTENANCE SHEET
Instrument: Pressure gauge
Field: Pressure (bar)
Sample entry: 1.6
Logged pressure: 12
